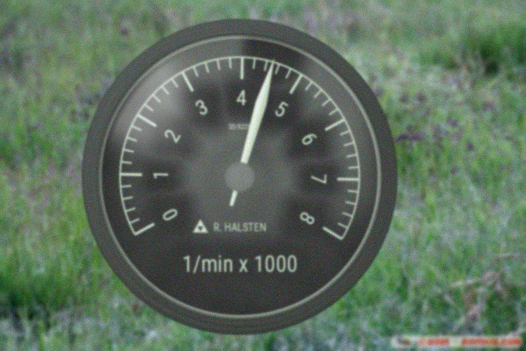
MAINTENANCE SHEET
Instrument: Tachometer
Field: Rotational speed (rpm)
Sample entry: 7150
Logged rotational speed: 4500
